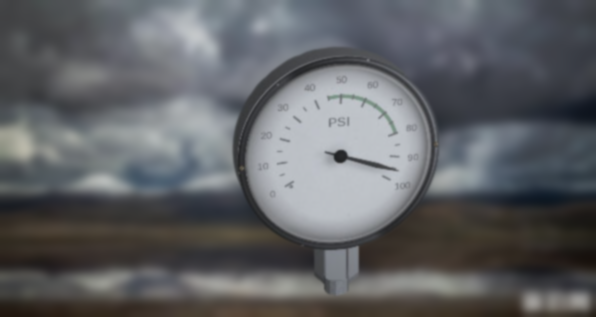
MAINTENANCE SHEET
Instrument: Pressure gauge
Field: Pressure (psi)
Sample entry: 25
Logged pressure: 95
